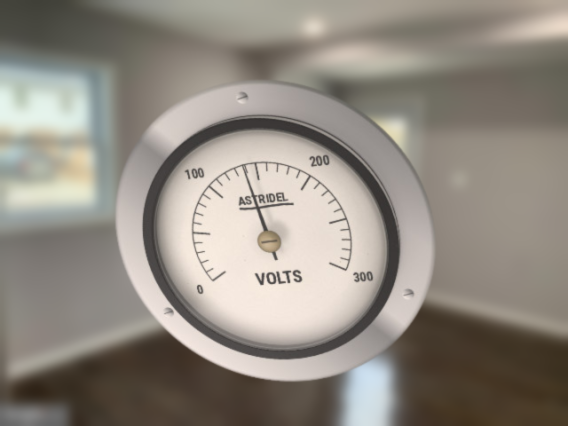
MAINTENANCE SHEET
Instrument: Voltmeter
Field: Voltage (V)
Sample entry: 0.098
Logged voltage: 140
